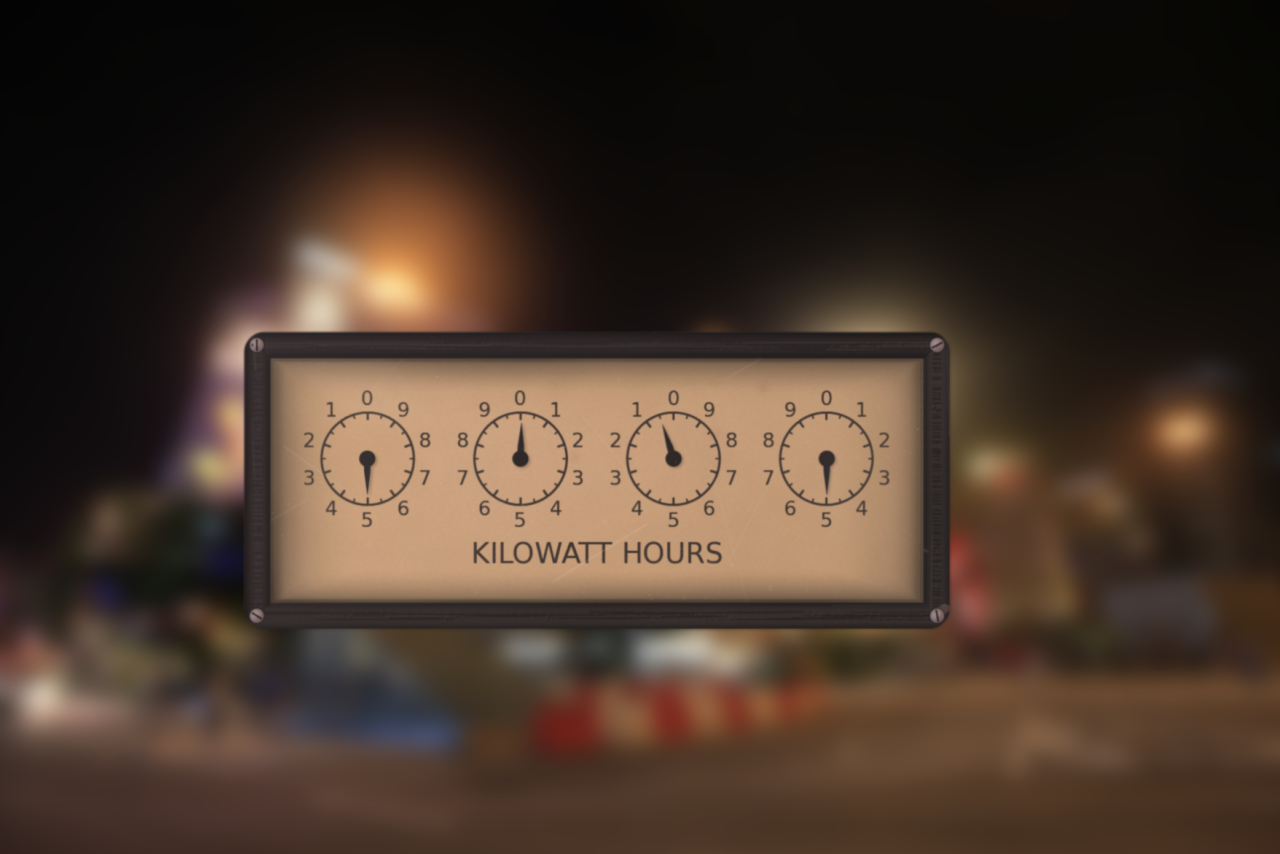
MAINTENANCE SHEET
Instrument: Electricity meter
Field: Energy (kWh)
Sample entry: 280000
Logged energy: 5005
